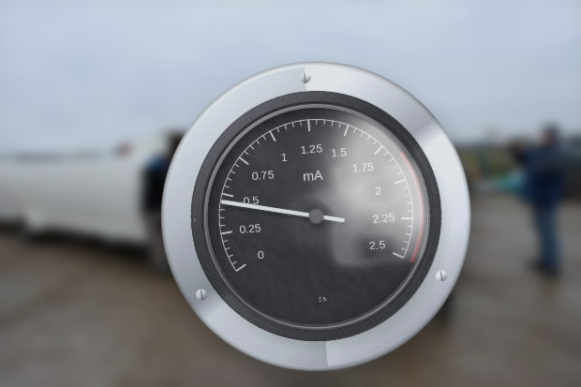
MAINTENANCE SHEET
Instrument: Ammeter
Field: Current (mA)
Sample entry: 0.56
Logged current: 0.45
